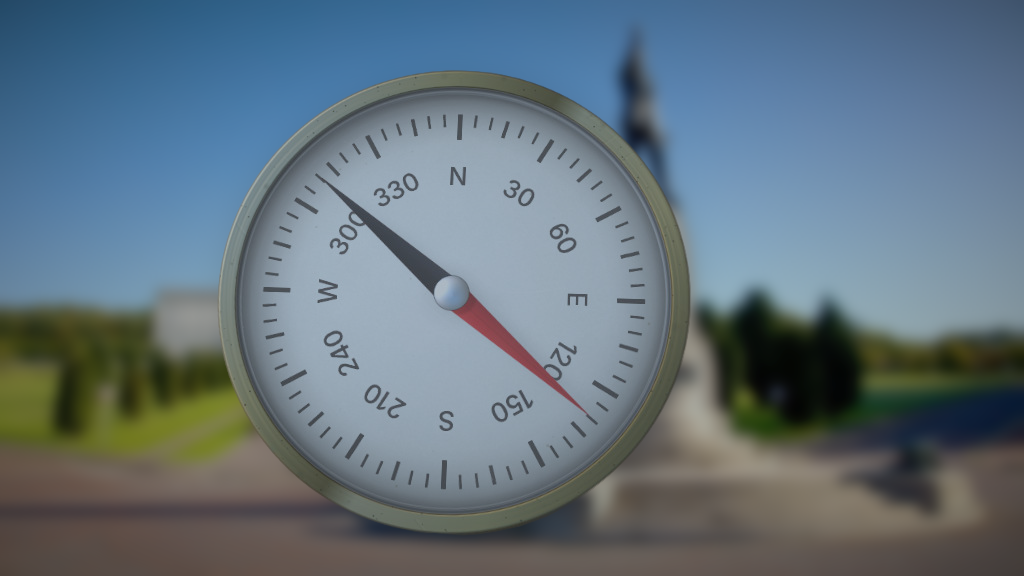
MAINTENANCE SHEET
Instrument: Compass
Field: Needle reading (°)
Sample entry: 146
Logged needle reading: 130
